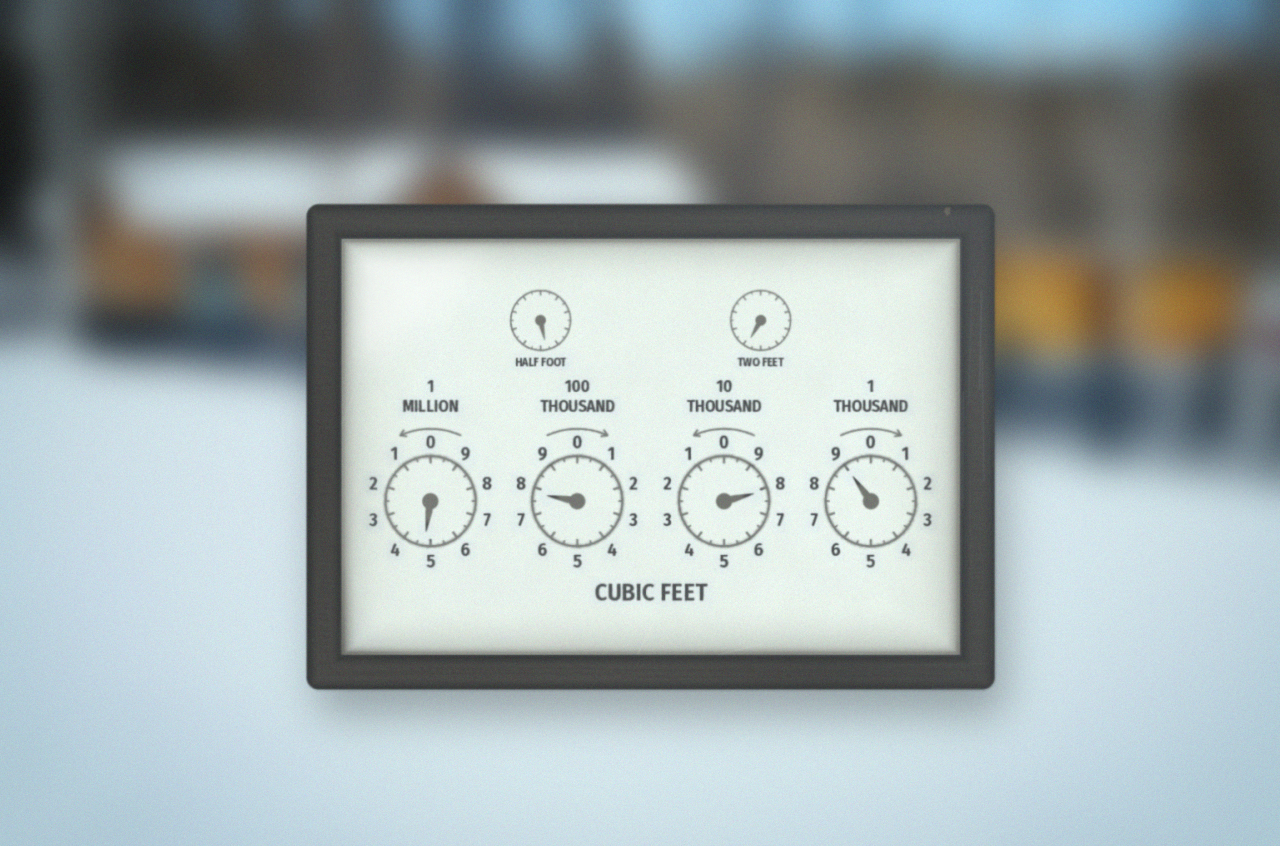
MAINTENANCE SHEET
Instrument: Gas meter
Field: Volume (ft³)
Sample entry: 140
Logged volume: 477900
